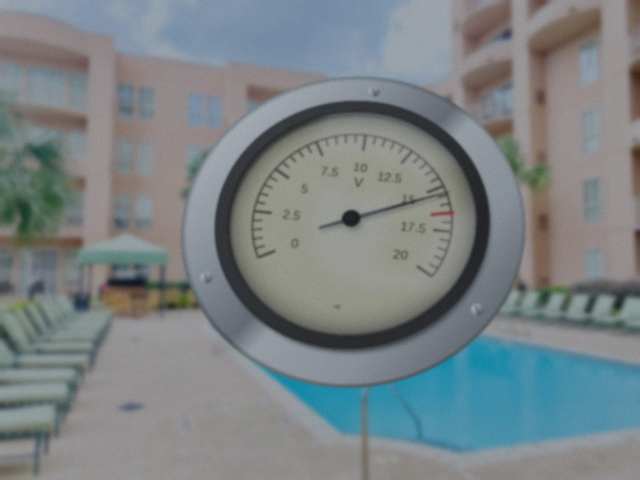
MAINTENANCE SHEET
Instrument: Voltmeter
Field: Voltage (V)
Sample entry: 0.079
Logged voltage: 15.5
